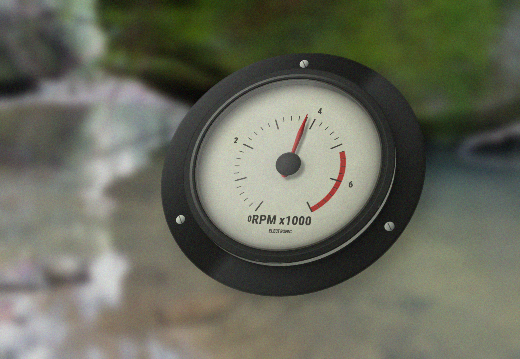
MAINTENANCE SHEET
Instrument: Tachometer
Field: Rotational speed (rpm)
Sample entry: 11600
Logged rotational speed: 3800
